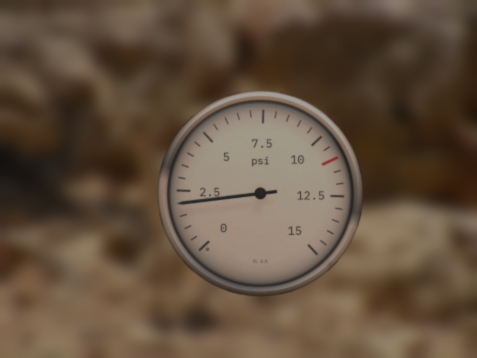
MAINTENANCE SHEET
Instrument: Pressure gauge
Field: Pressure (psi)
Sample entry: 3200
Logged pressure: 2
